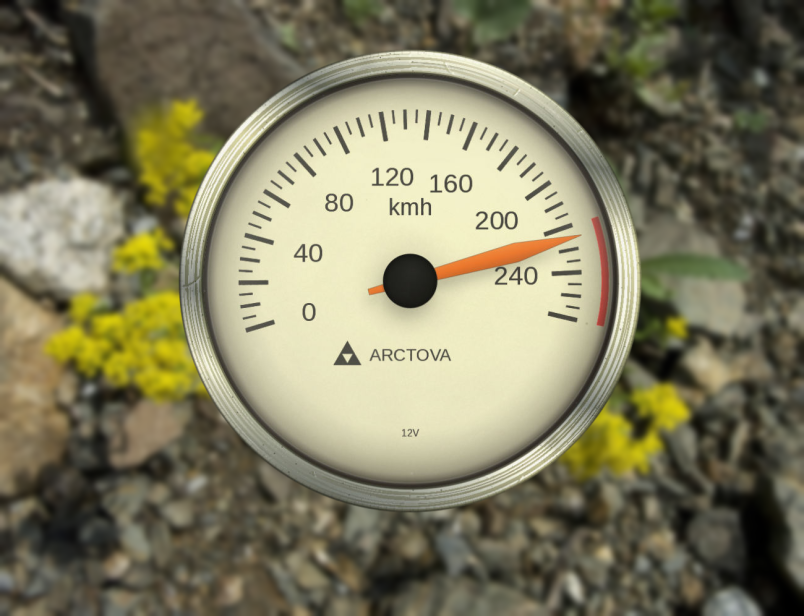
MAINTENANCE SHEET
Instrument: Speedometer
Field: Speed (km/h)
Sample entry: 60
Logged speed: 225
